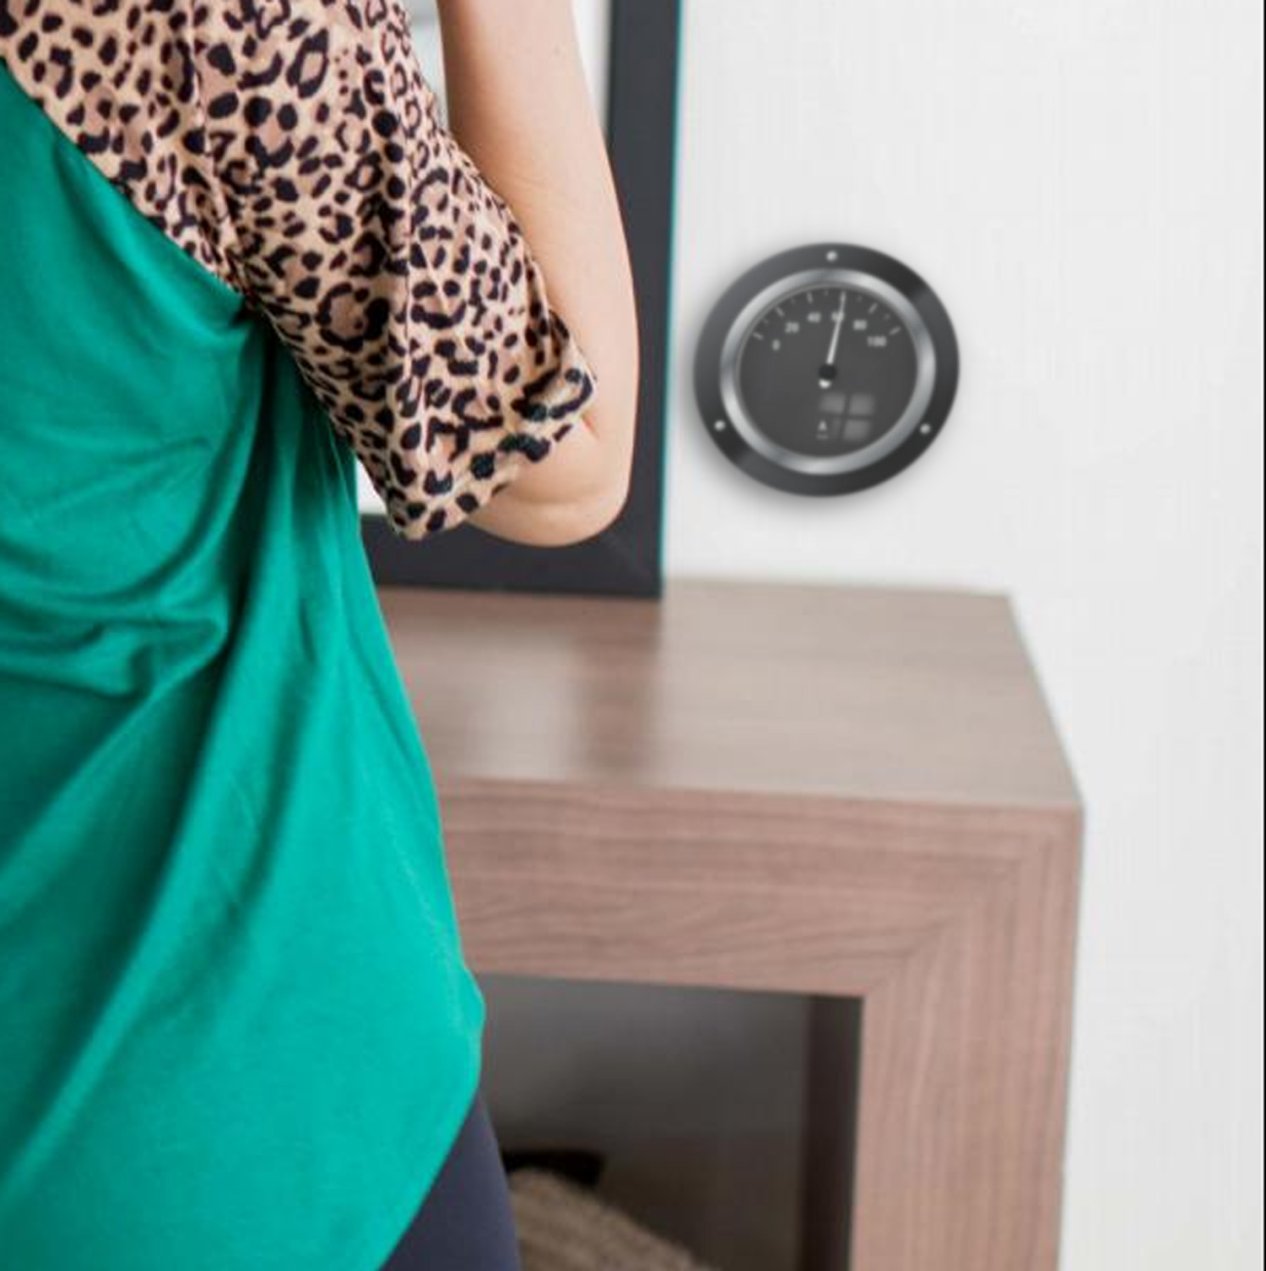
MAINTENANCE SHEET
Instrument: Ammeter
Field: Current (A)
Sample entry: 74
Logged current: 60
